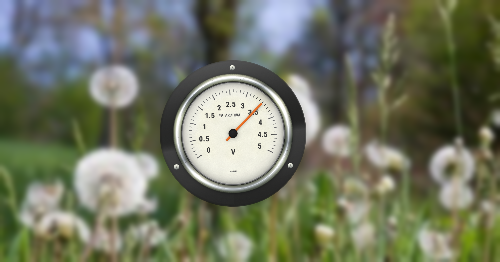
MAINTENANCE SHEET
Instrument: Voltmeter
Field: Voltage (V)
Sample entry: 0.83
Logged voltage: 3.5
